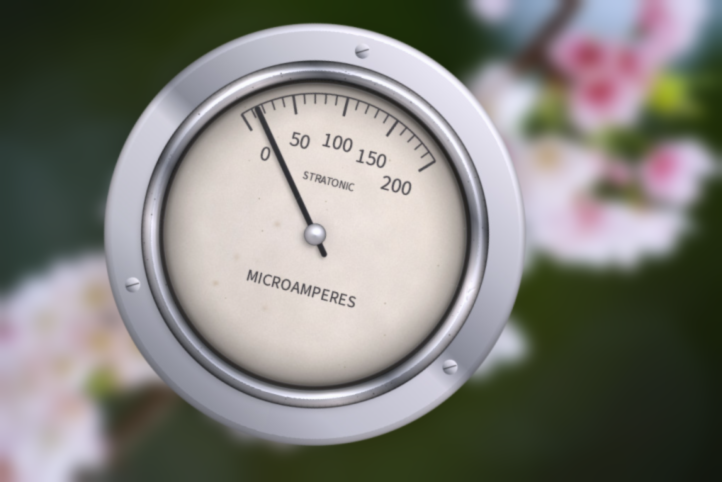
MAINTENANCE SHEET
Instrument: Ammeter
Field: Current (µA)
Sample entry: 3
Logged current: 15
